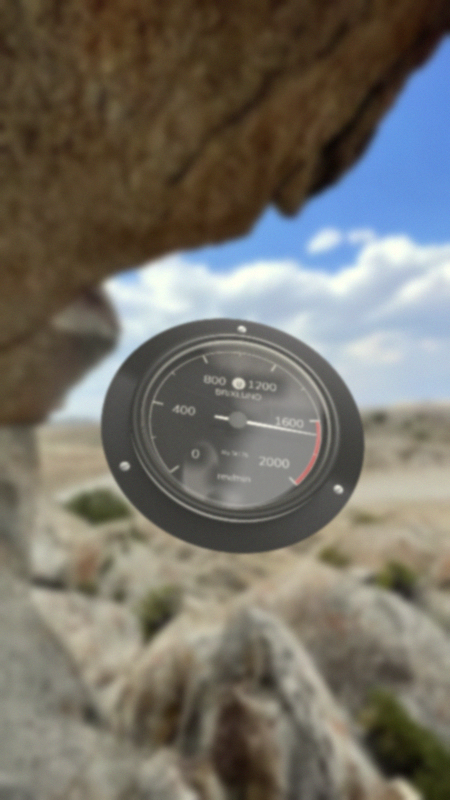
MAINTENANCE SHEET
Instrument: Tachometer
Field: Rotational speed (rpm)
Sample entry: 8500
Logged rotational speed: 1700
